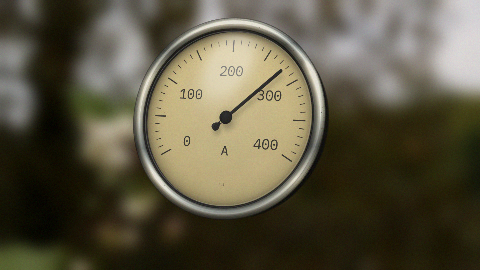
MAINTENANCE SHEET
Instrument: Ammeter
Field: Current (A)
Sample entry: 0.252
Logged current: 280
